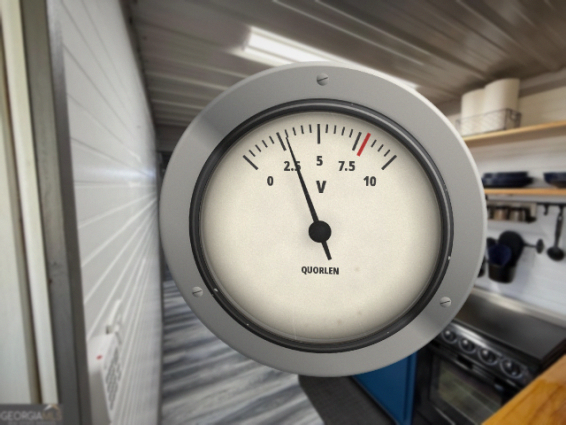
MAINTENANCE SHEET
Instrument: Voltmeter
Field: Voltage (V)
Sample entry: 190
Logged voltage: 3
